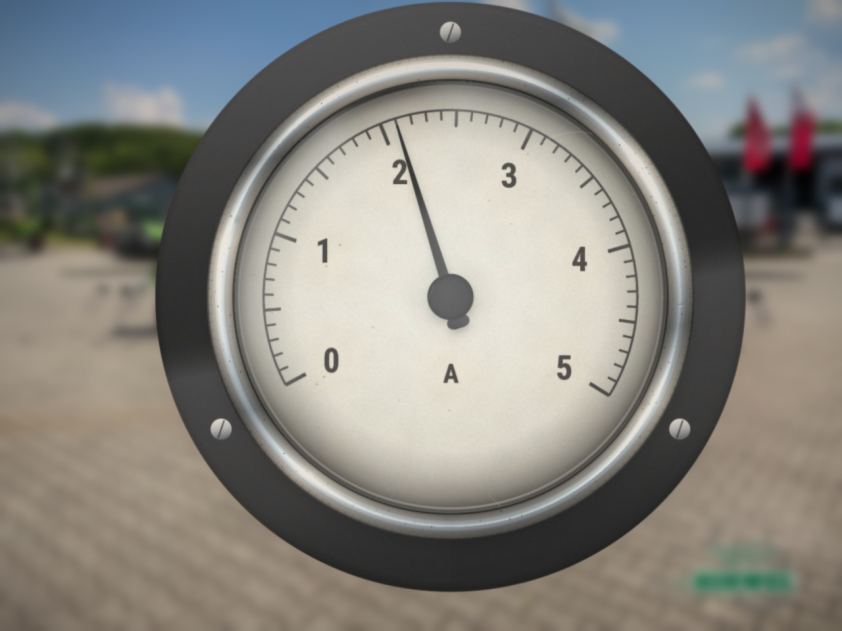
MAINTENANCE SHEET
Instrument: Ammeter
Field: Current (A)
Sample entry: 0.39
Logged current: 2.1
